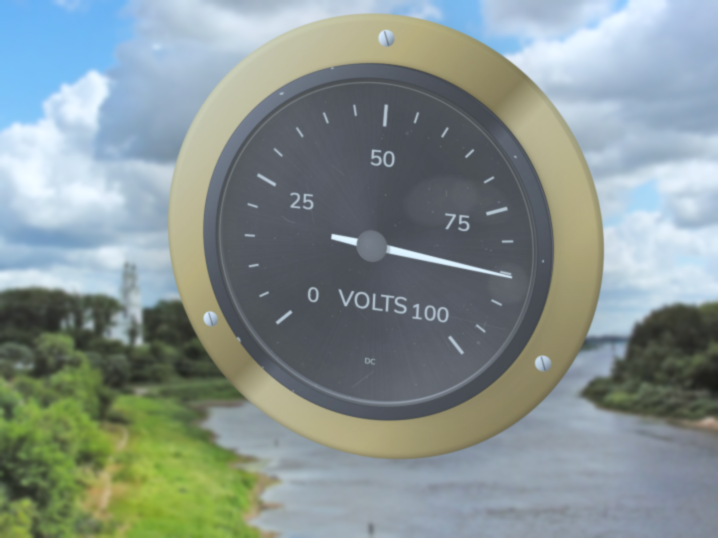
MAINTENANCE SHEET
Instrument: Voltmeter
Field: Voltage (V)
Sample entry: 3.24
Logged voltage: 85
